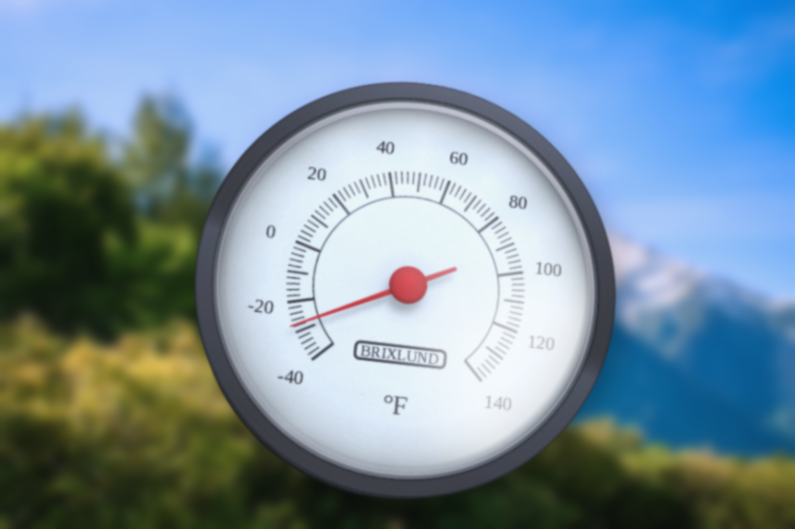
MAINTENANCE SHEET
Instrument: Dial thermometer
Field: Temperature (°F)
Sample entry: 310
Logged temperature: -28
